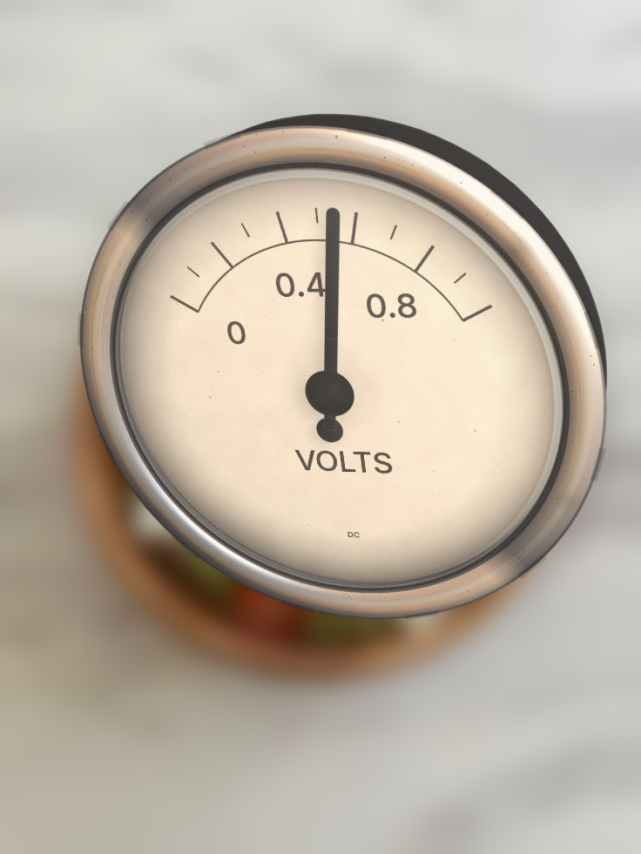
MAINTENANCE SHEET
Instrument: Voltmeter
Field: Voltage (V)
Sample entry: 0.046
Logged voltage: 0.55
